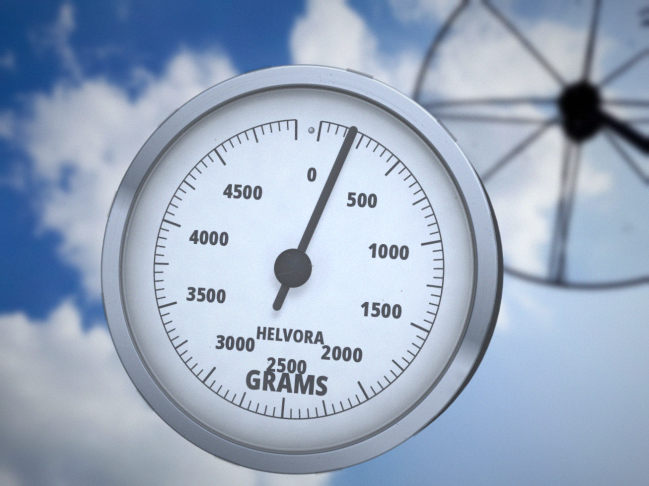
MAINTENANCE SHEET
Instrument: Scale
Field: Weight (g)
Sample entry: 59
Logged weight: 200
